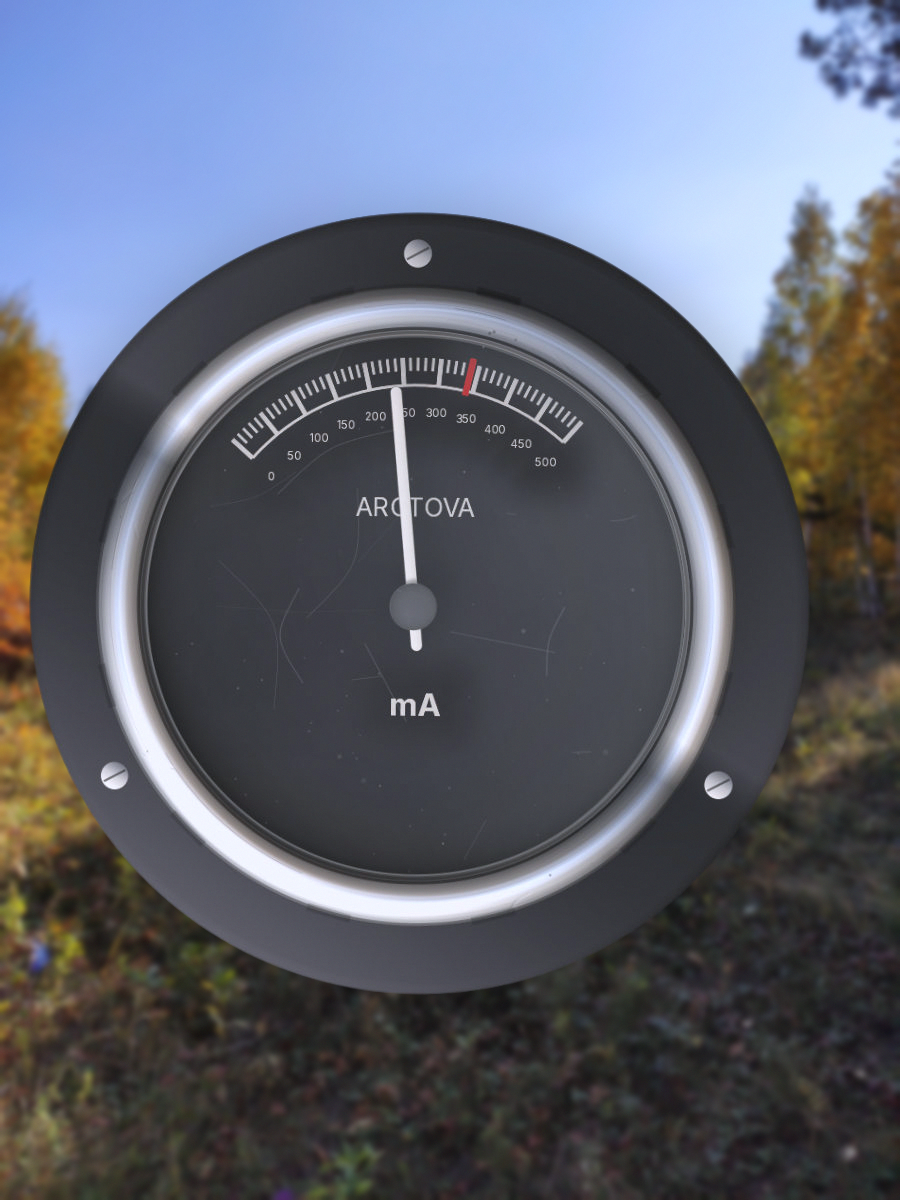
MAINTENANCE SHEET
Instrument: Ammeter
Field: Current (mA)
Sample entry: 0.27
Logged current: 240
